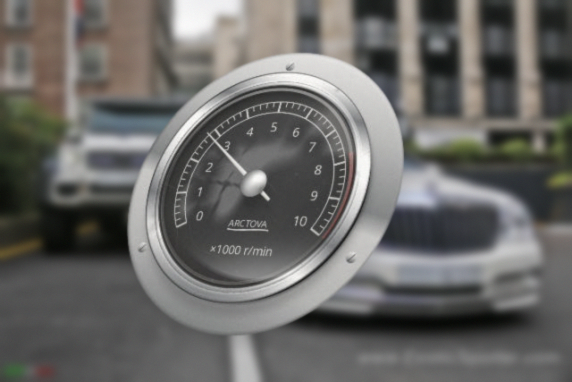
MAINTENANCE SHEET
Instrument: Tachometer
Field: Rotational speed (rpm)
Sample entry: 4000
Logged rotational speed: 2800
